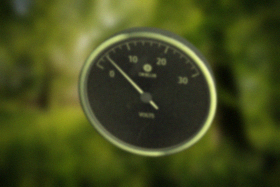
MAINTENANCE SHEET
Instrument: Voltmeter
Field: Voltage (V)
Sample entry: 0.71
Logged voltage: 4
